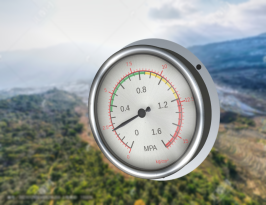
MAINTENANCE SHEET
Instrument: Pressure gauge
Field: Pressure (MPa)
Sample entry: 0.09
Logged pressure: 0.2
